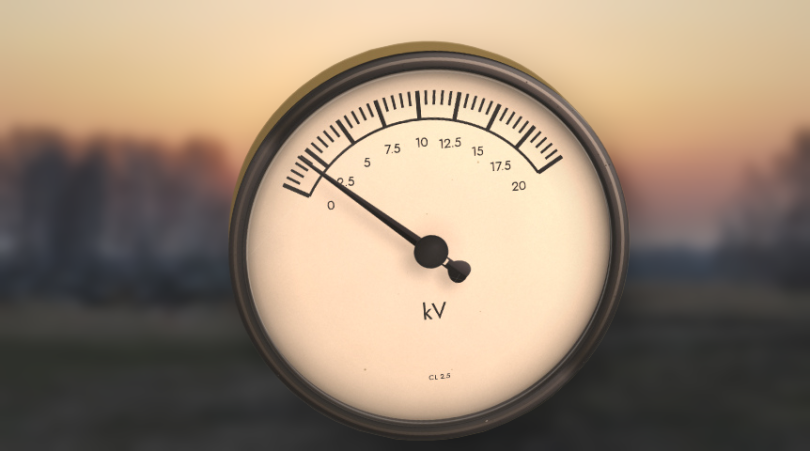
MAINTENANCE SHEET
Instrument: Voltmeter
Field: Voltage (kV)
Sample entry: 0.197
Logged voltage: 2
